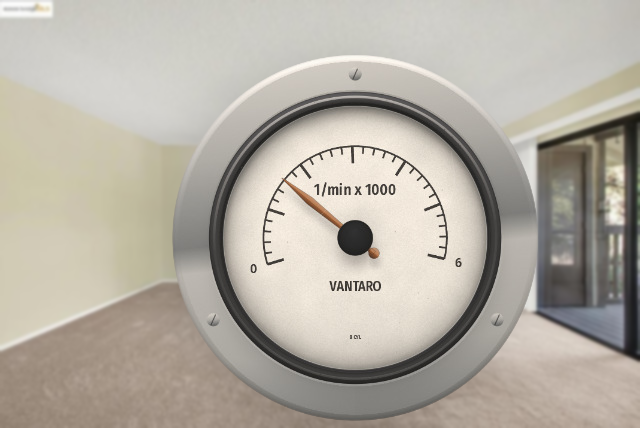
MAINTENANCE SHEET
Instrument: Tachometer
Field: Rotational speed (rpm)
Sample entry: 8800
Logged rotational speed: 1600
